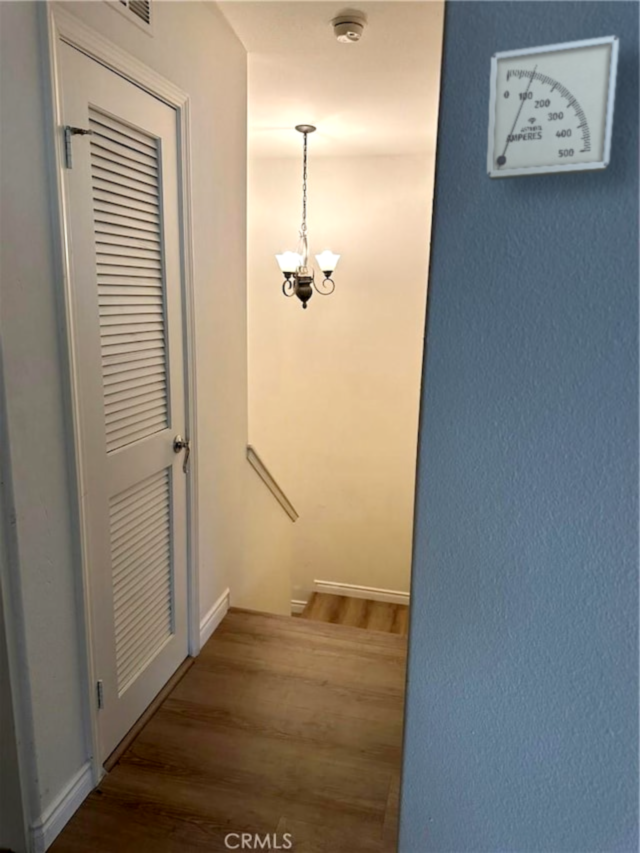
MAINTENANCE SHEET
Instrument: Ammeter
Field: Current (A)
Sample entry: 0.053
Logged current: 100
